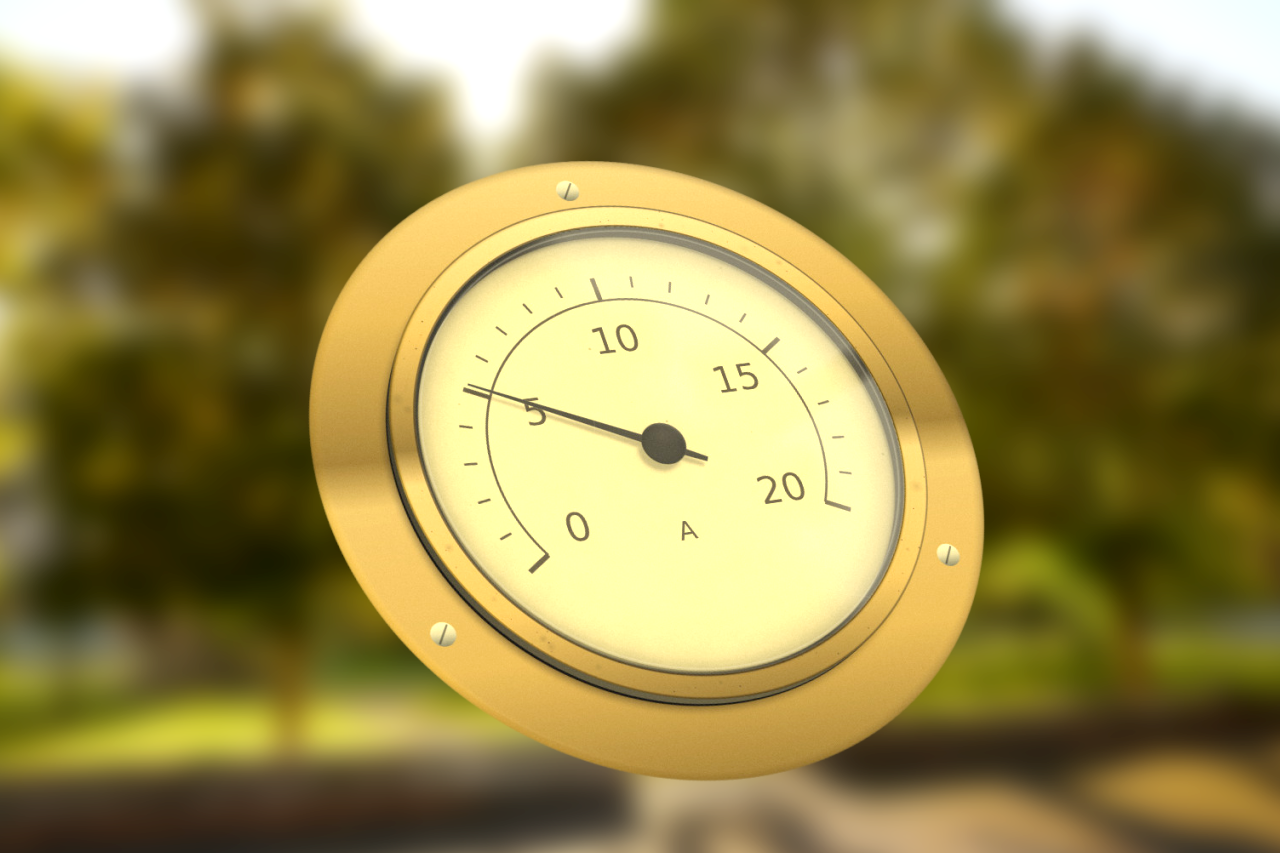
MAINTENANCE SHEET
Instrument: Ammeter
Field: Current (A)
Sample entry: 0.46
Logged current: 5
